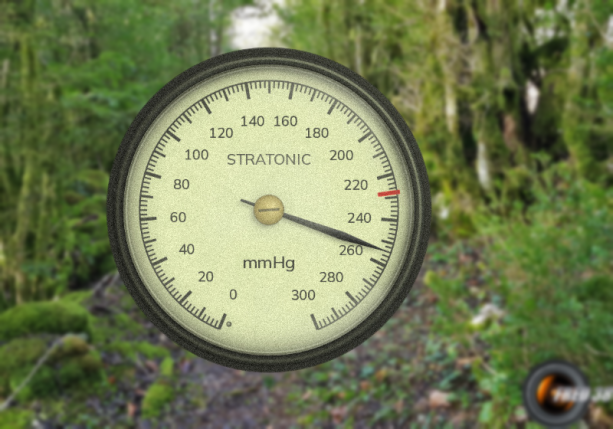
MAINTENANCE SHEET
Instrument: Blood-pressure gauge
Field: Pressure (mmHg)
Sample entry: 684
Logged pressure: 254
